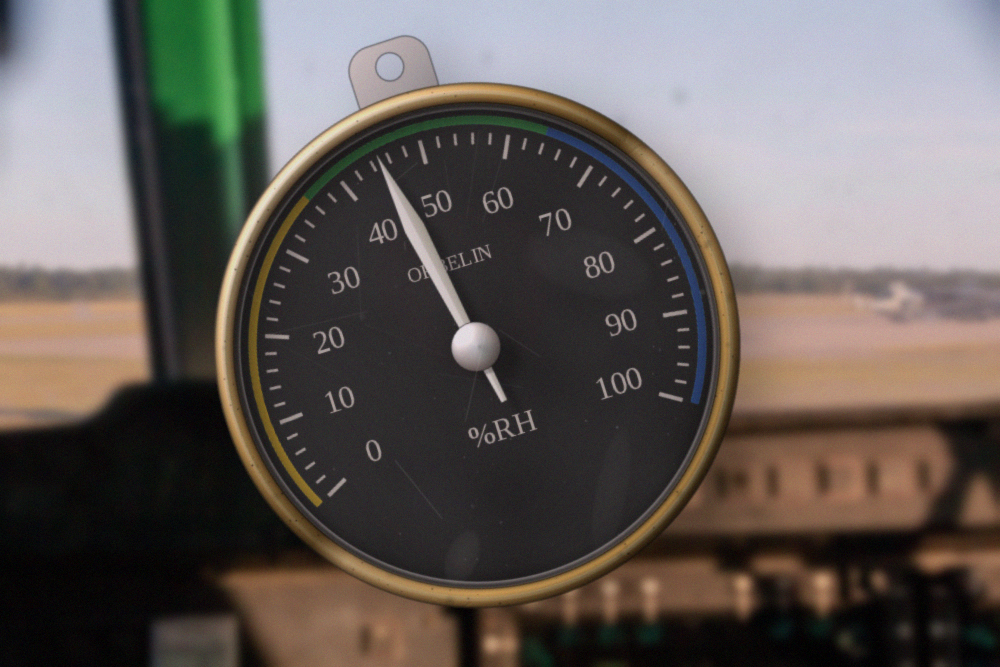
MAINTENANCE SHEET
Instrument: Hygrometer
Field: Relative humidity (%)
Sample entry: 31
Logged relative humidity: 45
